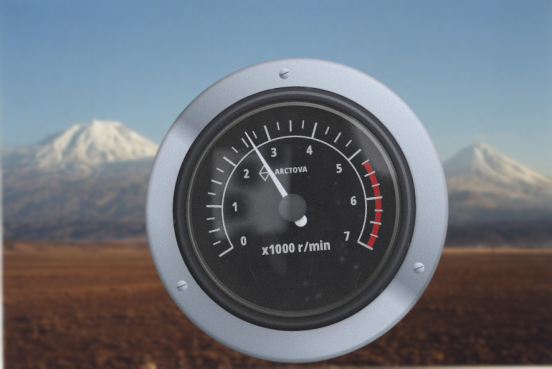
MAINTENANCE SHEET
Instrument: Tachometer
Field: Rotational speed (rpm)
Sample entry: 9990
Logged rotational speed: 2625
